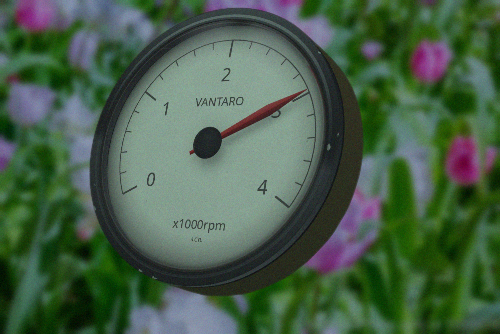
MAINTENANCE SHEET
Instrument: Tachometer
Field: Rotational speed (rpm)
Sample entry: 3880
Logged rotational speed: 3000
